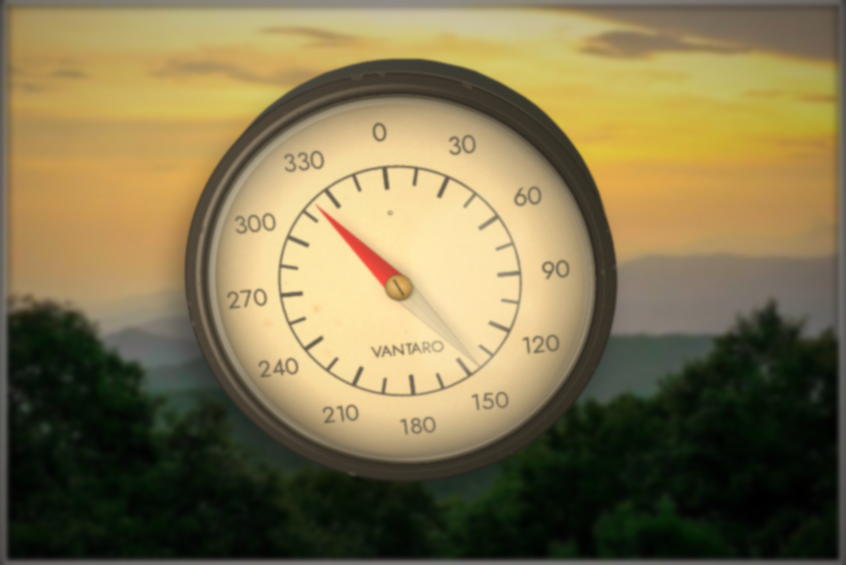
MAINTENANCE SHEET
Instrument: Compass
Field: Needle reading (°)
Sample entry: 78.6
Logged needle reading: 322.5
